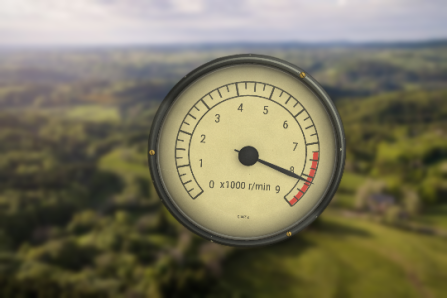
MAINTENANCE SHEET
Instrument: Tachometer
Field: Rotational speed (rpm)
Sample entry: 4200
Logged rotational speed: 8125
